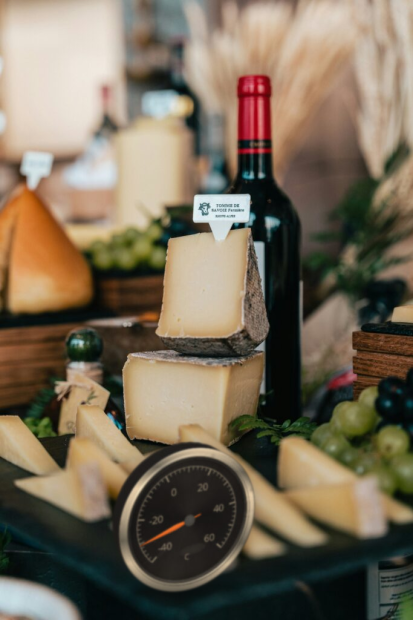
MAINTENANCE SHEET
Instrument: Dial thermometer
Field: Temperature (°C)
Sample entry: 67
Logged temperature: -30
